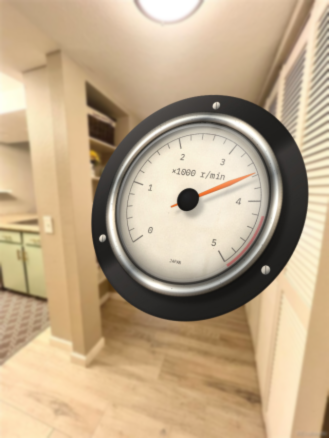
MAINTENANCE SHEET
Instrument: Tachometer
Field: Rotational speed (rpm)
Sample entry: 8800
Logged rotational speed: 3600
